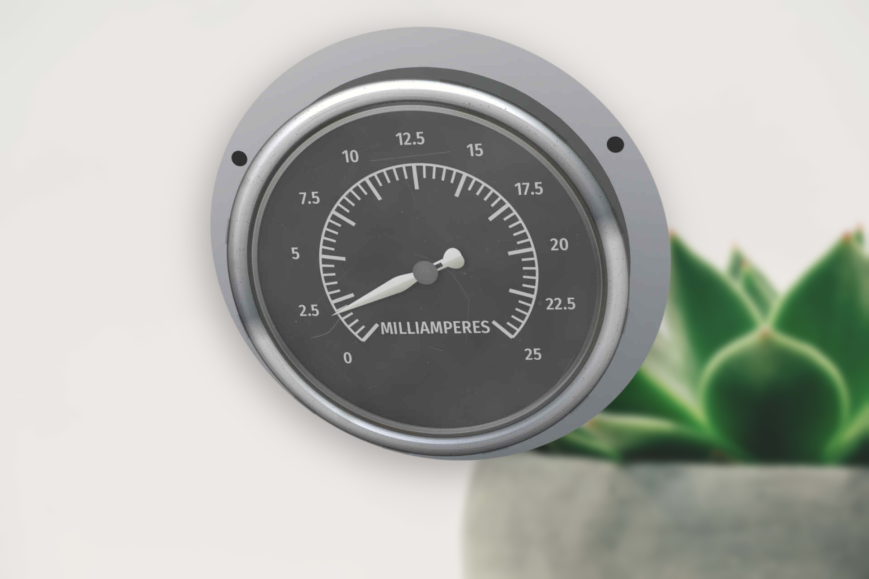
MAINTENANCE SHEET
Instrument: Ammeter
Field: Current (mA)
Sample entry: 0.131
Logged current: 2
